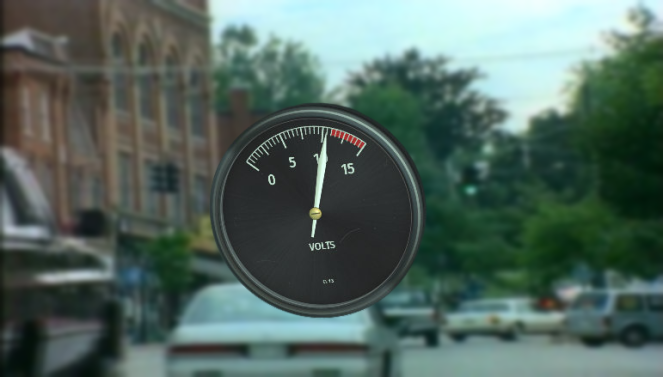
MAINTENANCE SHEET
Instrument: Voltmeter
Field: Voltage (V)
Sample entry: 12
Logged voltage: 10.5
